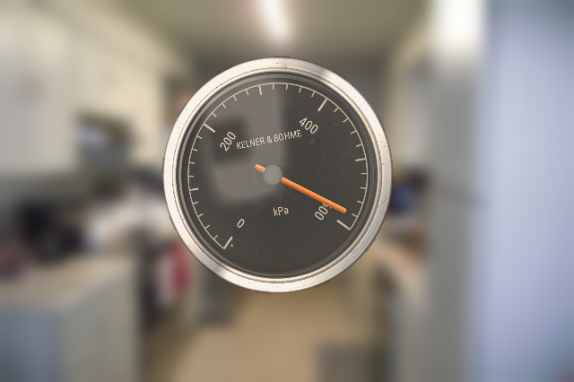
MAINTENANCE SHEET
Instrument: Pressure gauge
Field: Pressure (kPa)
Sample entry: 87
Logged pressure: 580
